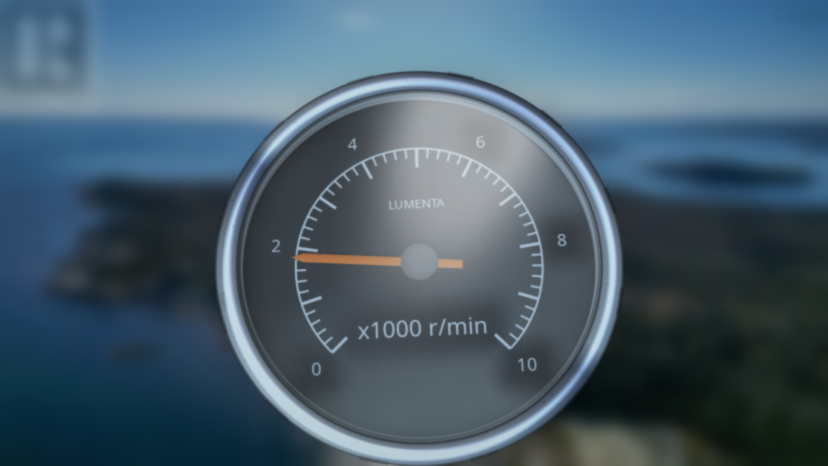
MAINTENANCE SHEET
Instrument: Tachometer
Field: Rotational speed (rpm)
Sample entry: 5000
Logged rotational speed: 1800
